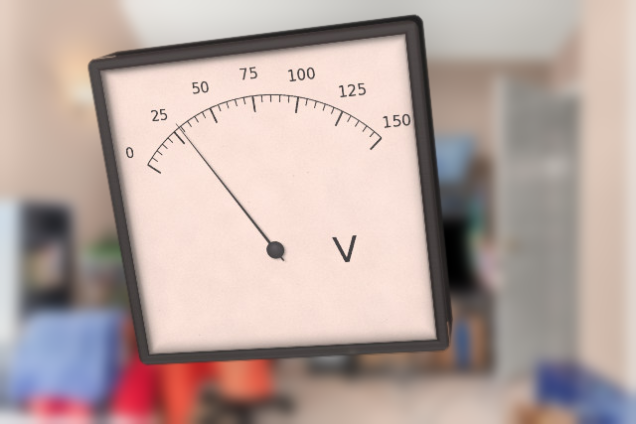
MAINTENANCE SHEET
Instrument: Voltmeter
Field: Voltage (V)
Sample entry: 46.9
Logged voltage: 30
